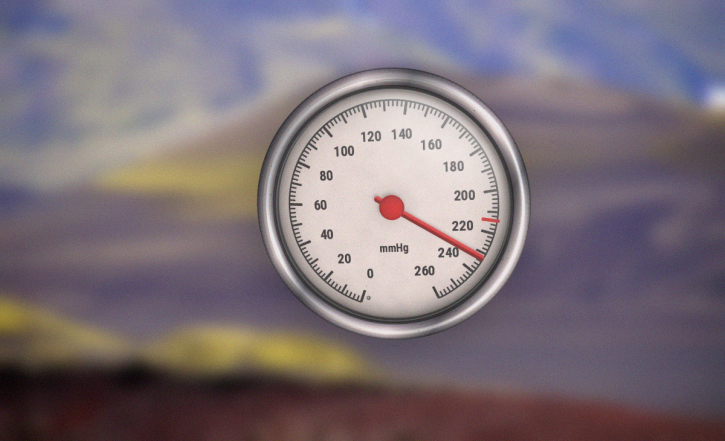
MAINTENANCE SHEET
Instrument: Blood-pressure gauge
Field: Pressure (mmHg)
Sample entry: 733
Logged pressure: 232
